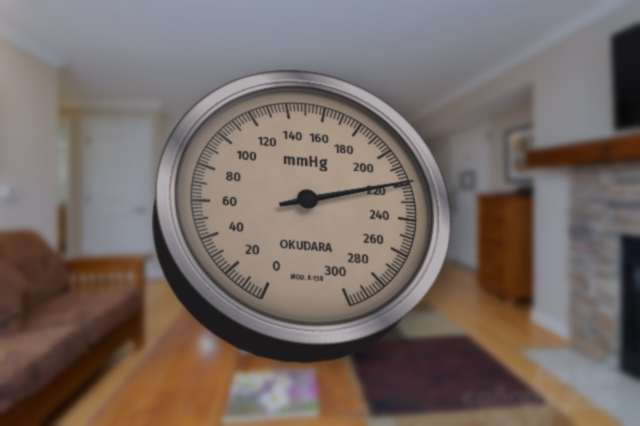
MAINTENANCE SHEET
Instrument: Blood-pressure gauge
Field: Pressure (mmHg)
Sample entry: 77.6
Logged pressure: 220
